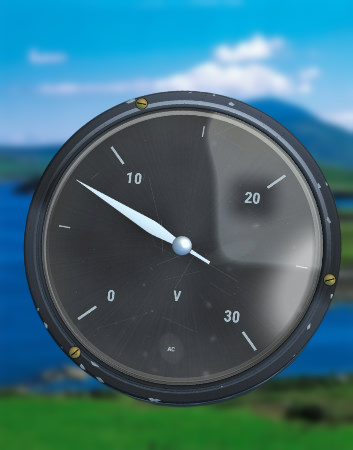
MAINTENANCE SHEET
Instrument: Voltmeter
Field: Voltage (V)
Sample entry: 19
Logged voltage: 7.5
